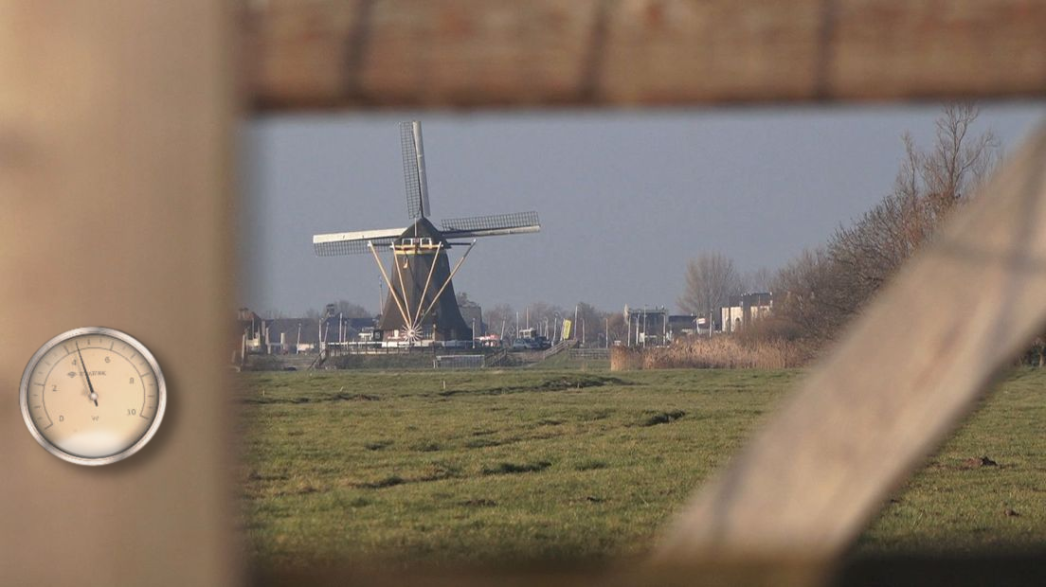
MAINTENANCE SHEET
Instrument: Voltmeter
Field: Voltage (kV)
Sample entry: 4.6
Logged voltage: 4.5
